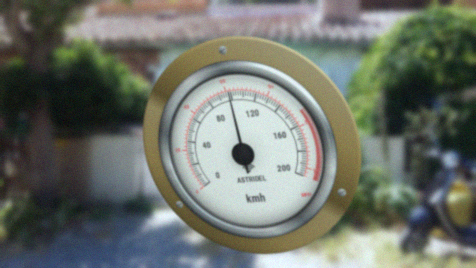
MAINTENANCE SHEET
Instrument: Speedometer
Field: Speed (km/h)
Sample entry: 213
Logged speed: 100
